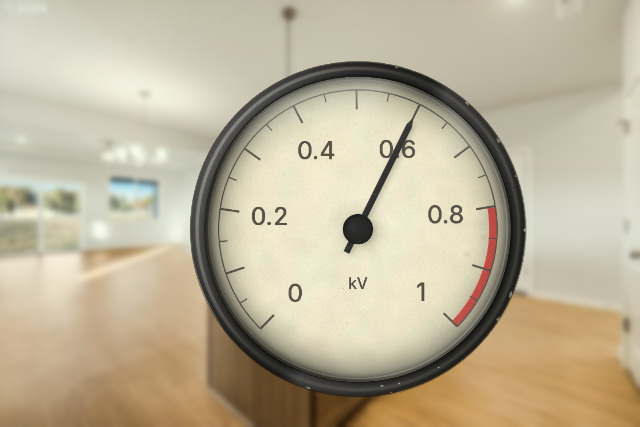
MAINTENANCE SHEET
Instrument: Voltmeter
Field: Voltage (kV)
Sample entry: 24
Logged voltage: 0.6
